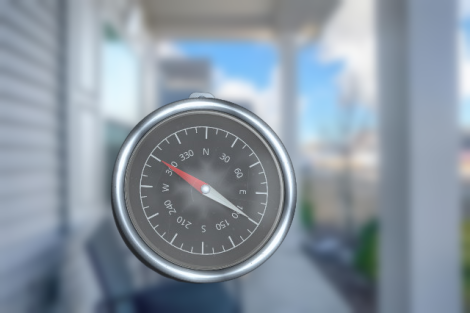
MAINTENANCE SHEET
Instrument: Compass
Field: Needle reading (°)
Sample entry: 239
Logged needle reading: 300
